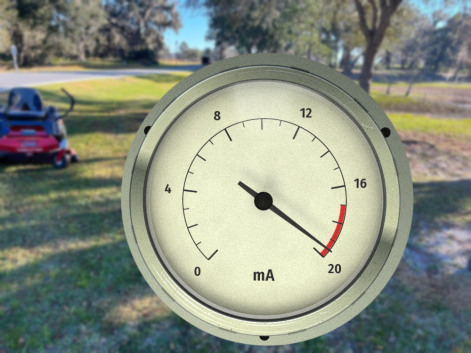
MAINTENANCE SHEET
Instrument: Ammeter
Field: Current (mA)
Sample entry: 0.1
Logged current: 19.5
